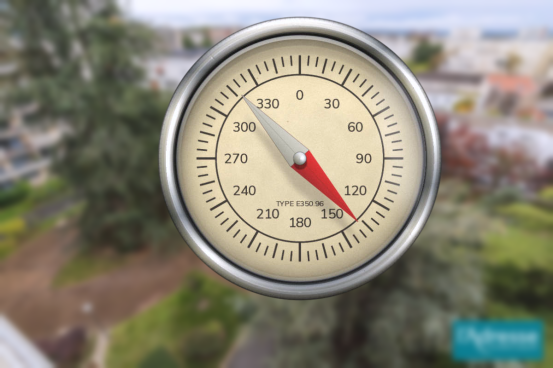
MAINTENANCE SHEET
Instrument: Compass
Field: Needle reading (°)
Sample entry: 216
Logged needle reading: 137.5
